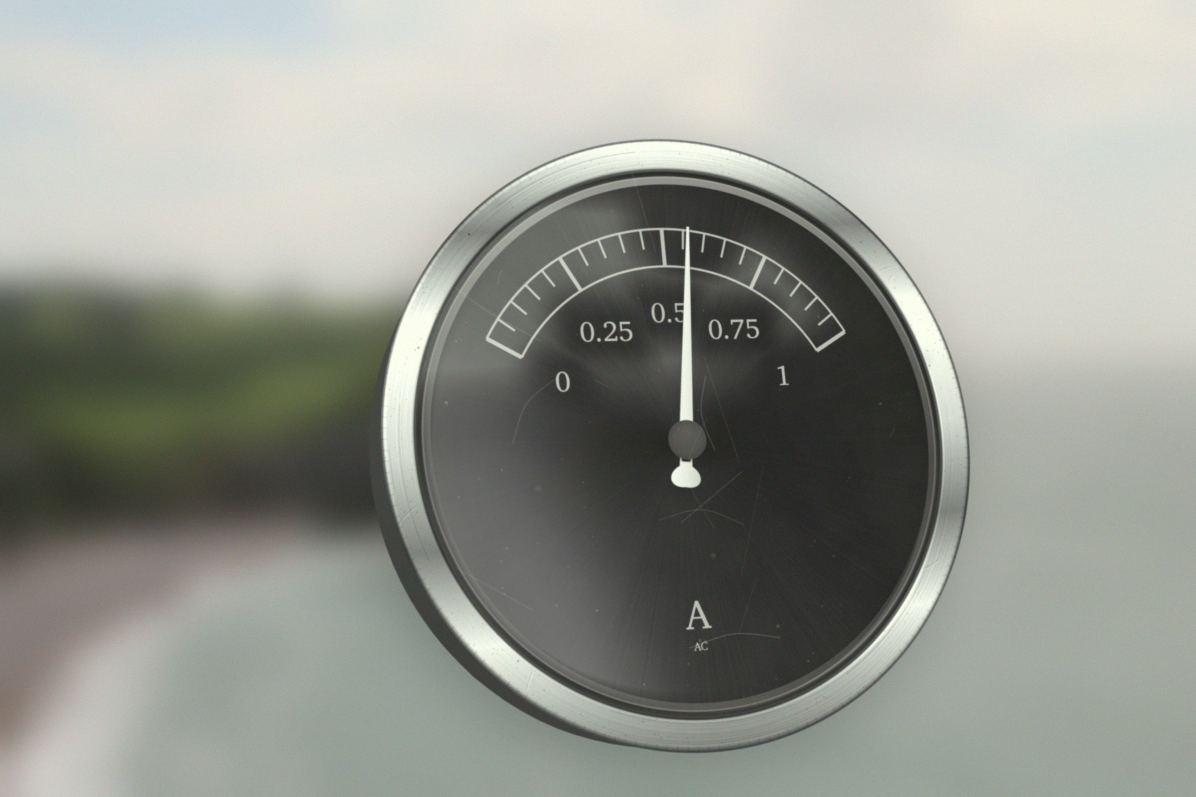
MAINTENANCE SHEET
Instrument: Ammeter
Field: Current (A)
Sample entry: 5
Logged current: 0.55
